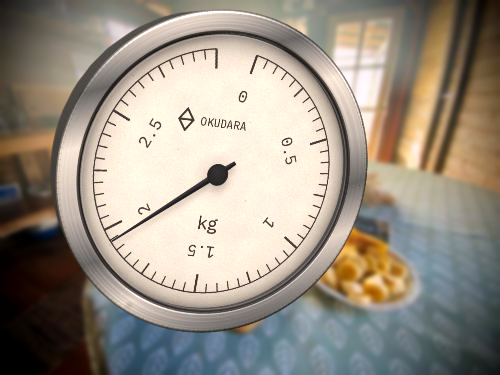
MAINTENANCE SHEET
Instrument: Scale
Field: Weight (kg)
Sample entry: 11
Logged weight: 1.95
